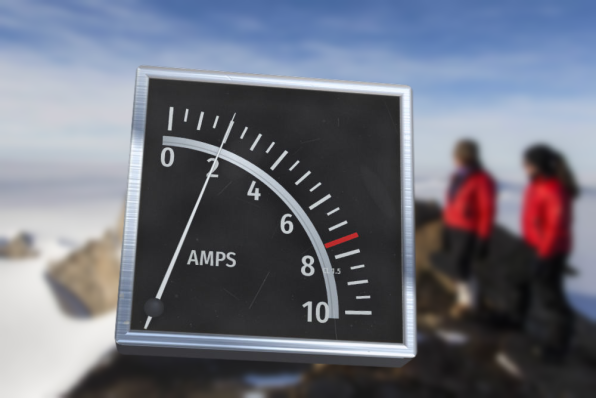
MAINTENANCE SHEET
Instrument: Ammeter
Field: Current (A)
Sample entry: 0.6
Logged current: 2
